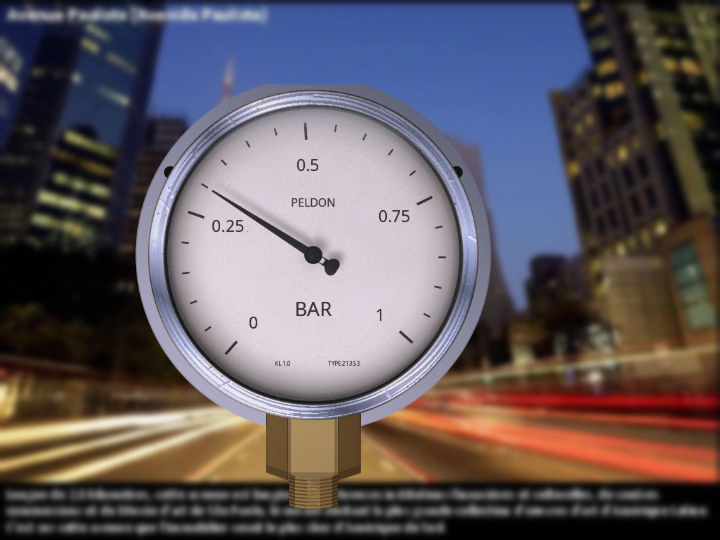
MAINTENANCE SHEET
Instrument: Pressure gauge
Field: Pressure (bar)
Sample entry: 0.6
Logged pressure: 0.3
